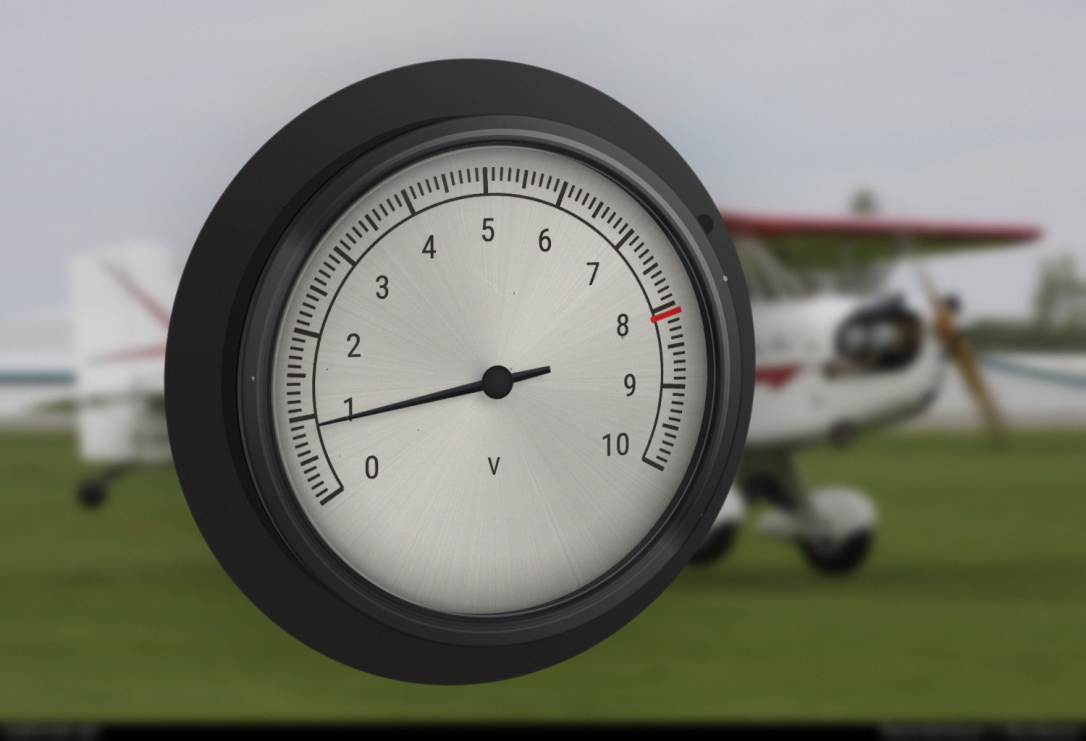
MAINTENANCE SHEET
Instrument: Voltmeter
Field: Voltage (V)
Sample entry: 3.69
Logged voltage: 0.9
